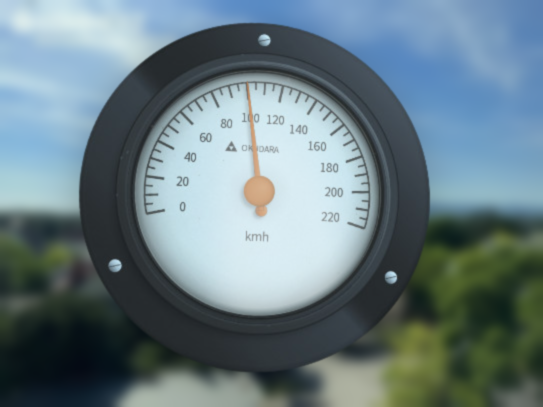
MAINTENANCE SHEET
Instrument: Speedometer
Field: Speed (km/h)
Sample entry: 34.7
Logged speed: 100
